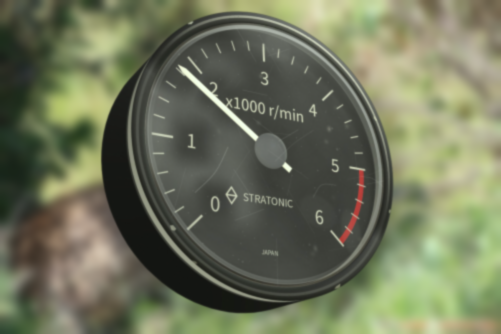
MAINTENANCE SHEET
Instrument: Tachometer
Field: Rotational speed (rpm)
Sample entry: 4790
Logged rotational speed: 1800
